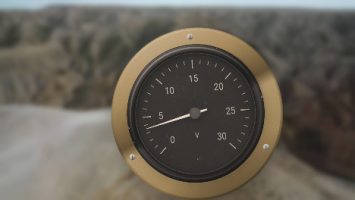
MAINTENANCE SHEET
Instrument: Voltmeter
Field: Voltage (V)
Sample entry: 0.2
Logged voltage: 3.5
